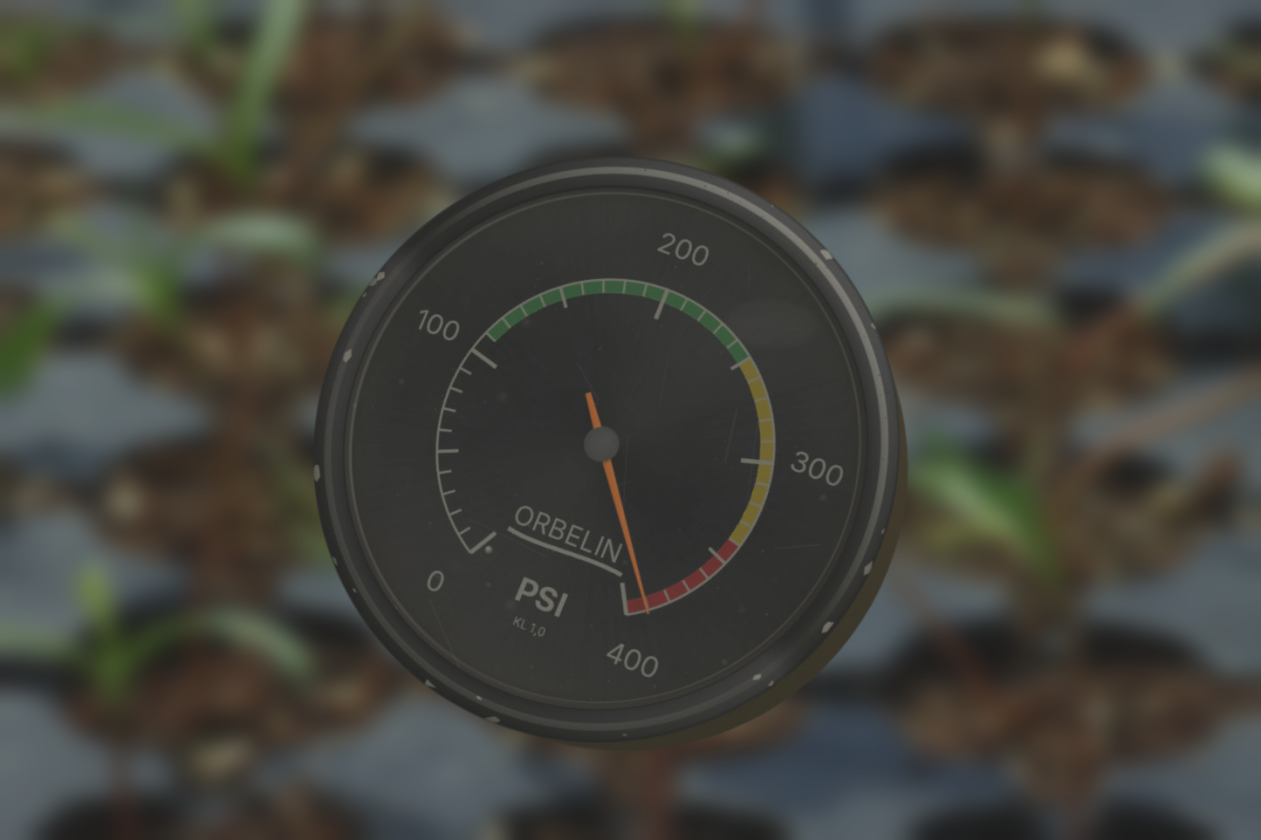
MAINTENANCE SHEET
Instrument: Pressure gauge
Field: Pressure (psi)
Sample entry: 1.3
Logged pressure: 390
